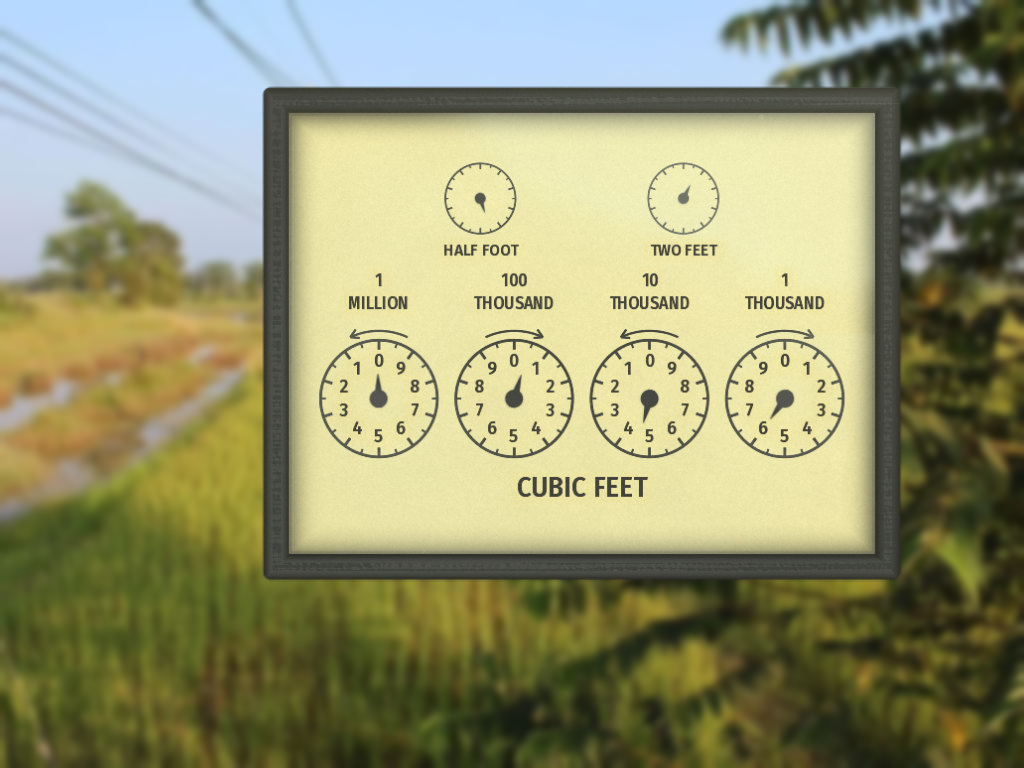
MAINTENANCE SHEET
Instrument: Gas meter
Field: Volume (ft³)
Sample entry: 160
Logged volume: 4600
